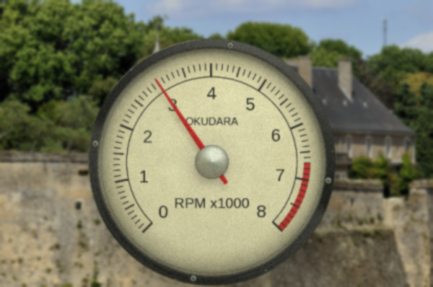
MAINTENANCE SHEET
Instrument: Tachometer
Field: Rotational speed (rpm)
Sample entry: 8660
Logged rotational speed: 3000
